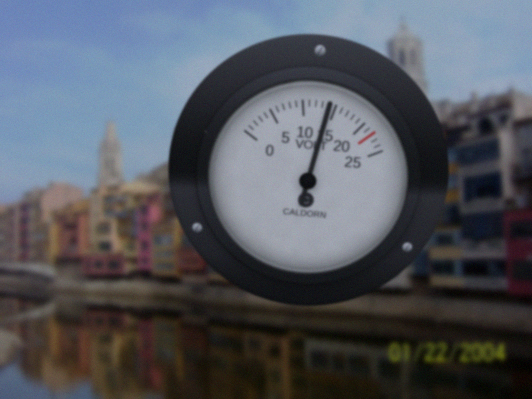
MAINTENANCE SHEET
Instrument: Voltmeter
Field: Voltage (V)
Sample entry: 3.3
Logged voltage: 14
